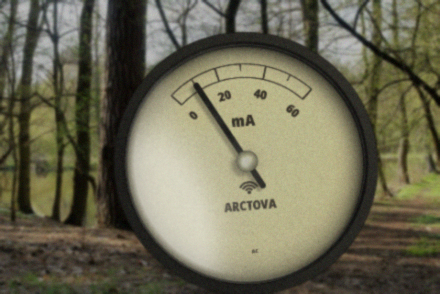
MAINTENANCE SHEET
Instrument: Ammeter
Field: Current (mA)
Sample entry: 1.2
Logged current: 10
